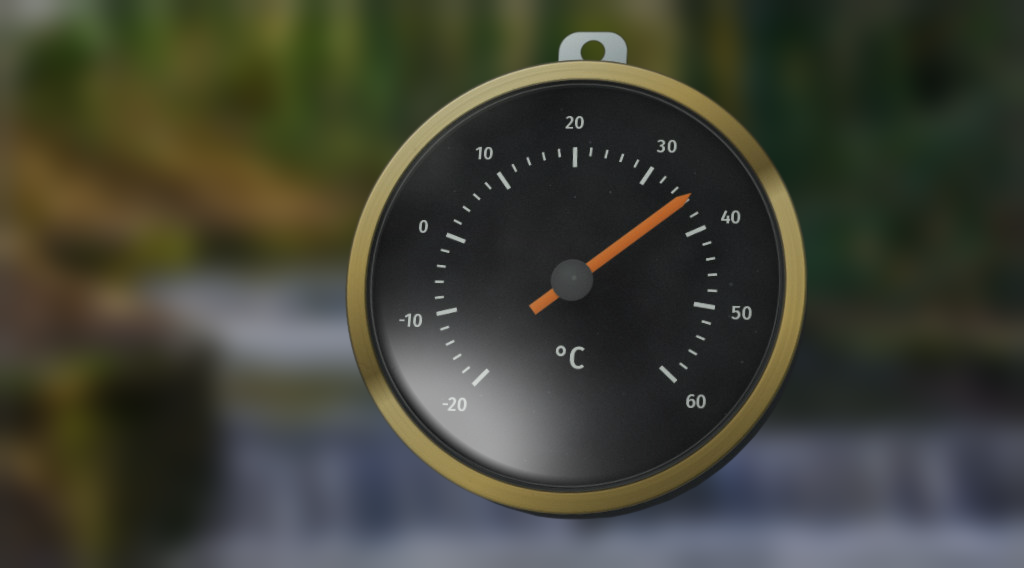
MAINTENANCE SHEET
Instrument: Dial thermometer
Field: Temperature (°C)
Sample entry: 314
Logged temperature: 36
